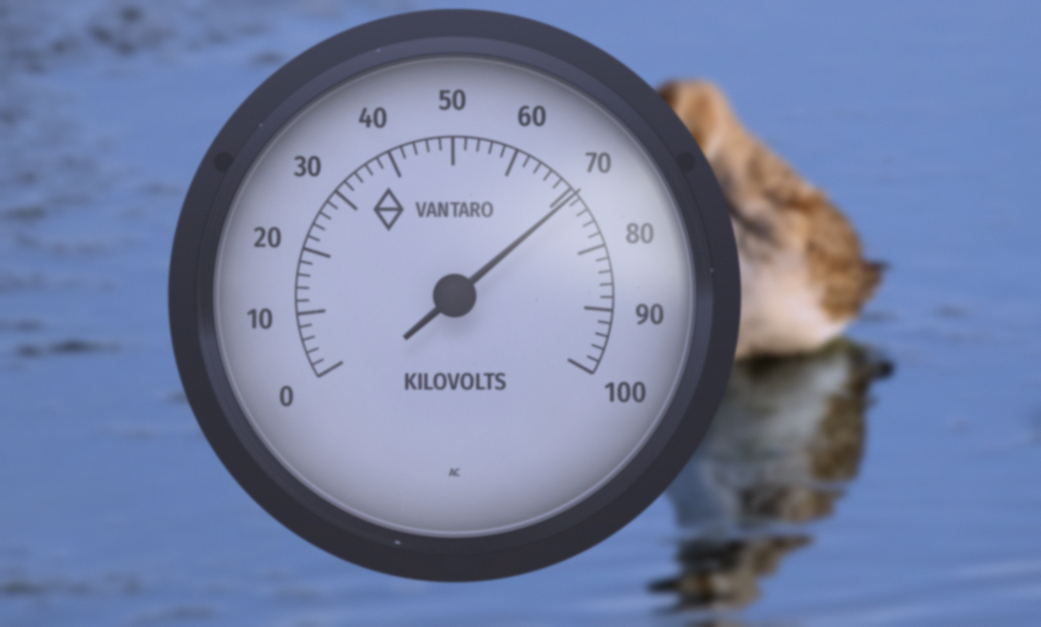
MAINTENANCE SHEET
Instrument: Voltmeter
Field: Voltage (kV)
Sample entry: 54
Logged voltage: 71
